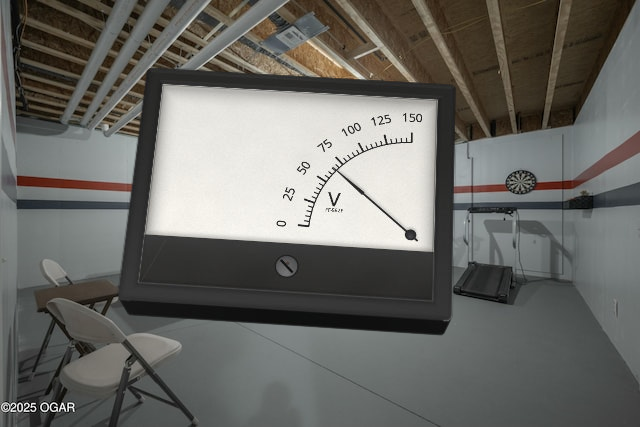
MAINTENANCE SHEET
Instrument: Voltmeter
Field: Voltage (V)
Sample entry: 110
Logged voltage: 65
